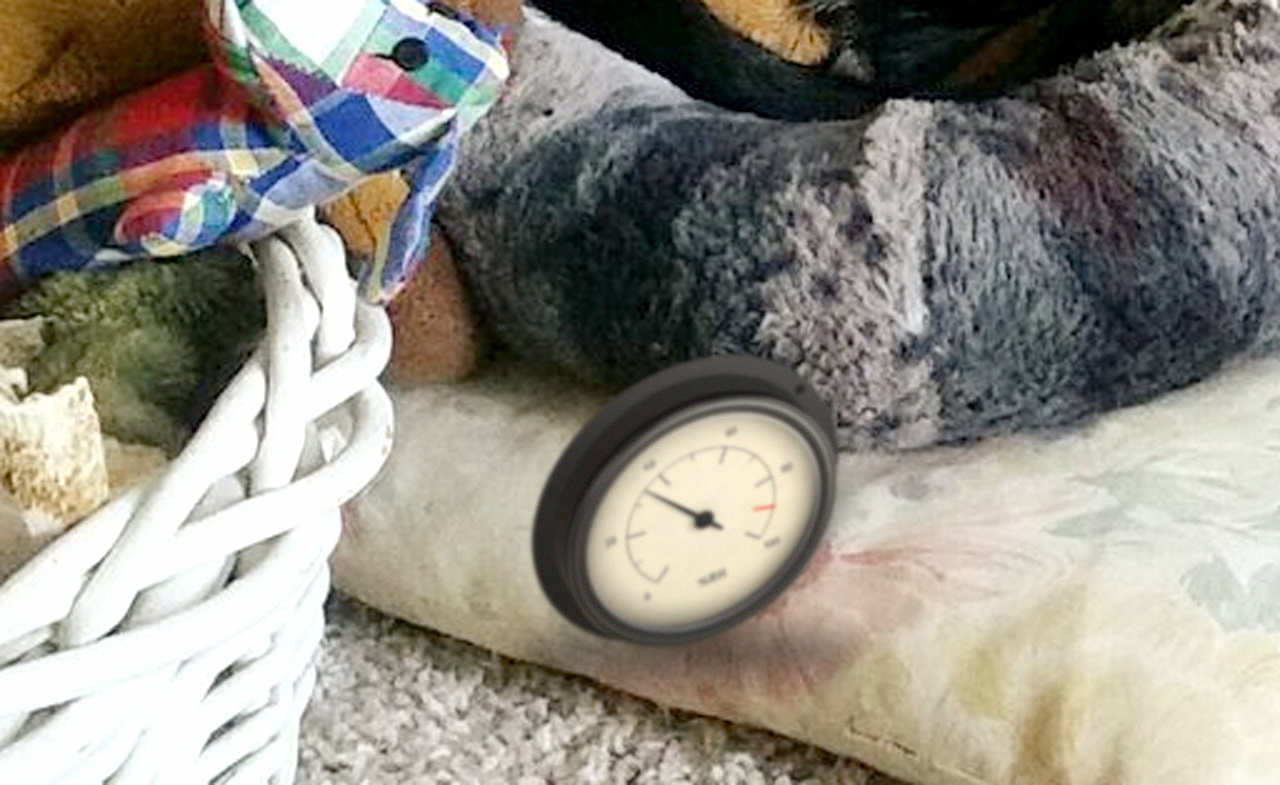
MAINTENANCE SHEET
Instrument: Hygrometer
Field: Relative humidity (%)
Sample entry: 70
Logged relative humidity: 35
